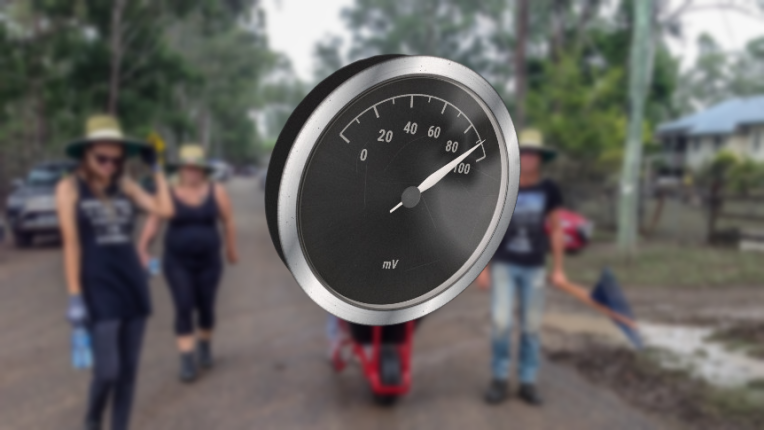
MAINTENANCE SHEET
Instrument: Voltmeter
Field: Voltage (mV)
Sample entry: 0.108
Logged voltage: 90
